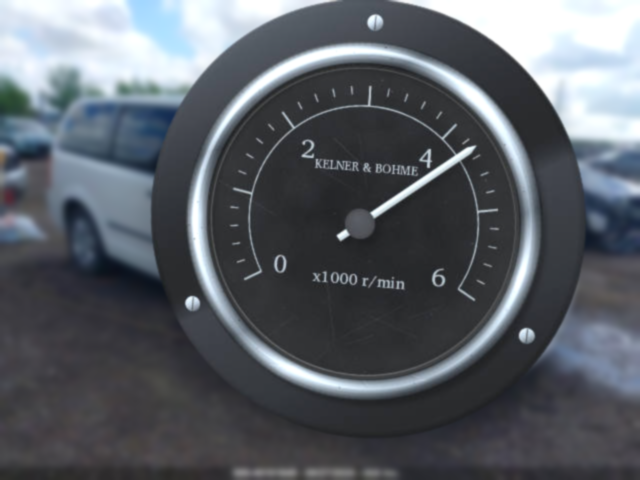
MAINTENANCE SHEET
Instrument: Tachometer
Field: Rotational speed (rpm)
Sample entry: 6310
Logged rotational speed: 4300
